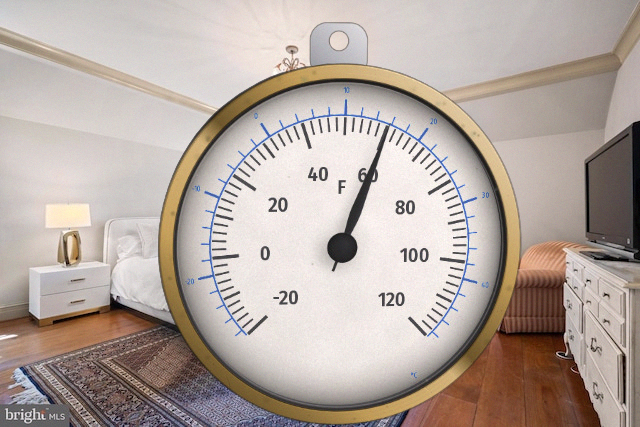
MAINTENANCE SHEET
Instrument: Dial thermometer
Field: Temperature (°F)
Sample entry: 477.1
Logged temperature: 60
